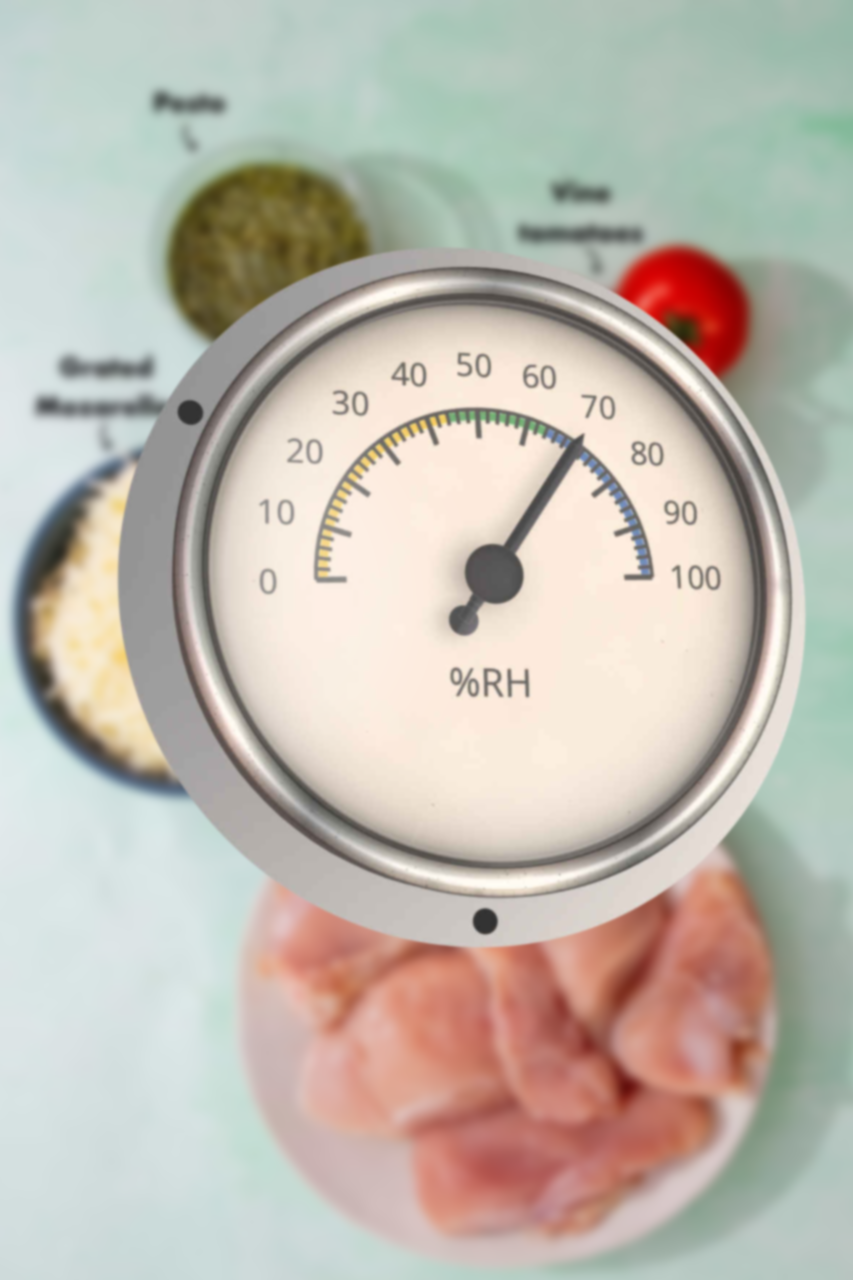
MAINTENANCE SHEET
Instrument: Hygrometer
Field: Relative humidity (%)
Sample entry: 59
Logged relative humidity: 70
